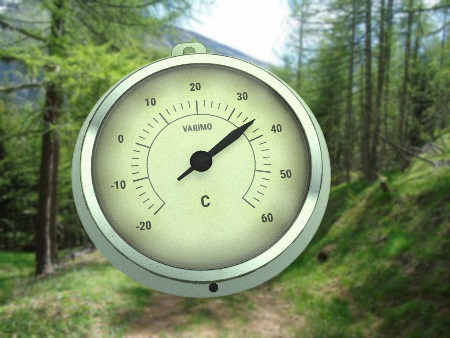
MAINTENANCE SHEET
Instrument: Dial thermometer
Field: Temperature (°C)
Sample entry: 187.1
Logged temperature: 36
